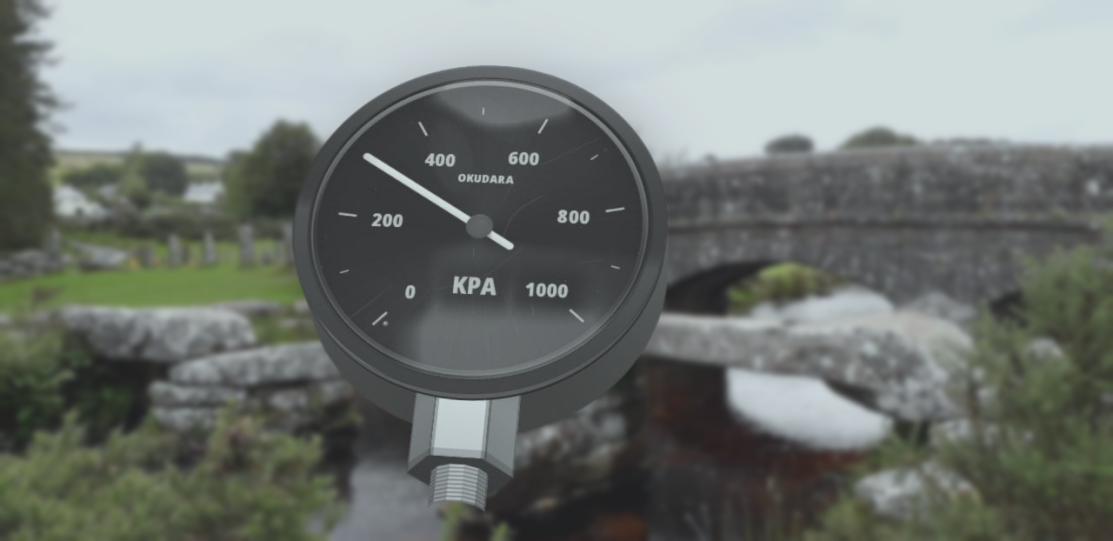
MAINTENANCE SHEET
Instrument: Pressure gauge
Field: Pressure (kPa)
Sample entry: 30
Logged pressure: 300
